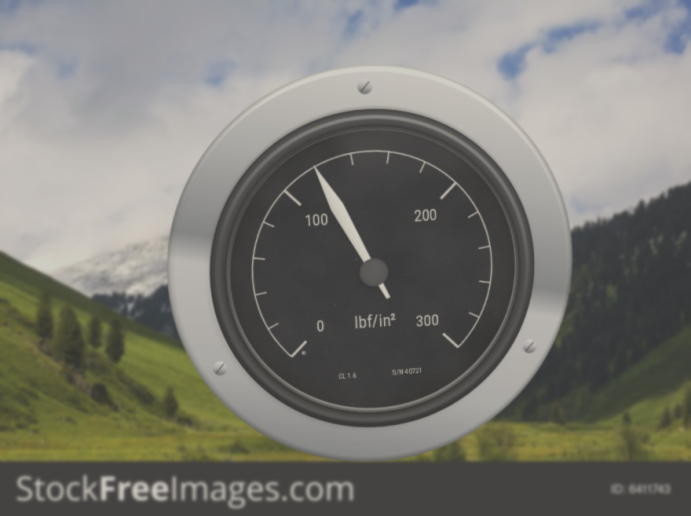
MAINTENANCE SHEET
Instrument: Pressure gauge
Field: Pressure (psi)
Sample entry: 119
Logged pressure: 120
